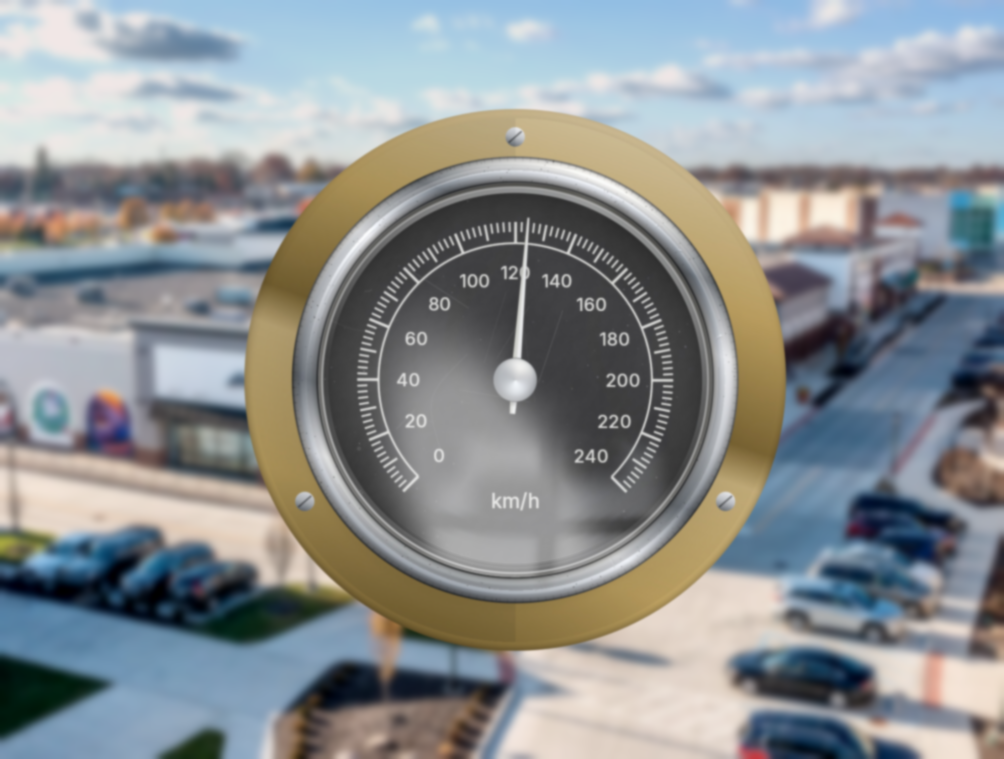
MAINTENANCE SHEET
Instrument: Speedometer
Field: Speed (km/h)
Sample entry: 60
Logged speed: 124
